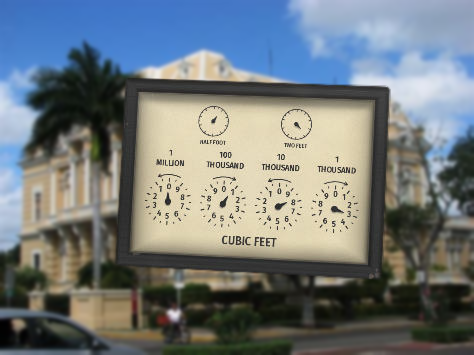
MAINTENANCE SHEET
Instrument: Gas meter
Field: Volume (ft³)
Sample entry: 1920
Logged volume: 8300
